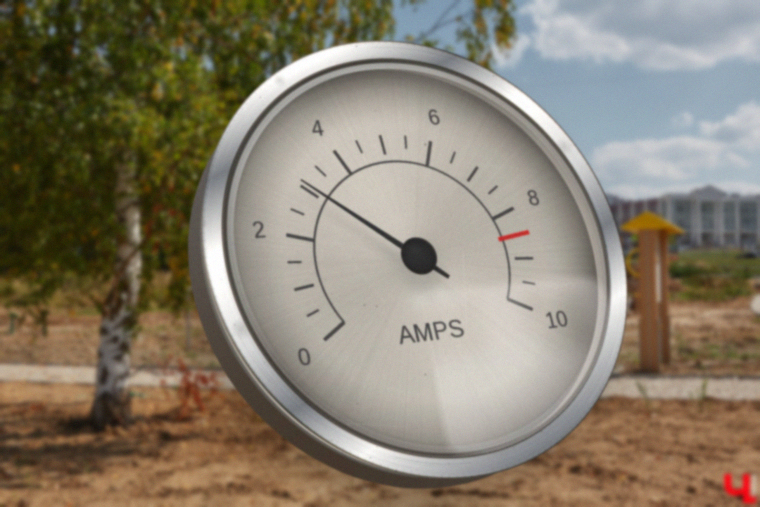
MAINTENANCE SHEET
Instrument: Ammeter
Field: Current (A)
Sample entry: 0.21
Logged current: 3
